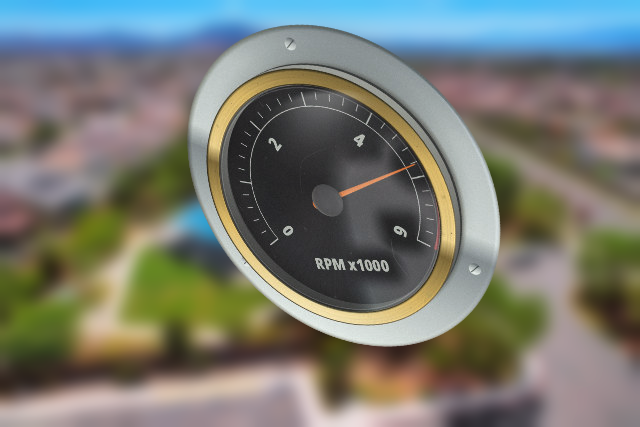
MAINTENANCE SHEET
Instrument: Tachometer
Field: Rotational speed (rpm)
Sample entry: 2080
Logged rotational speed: 4800
